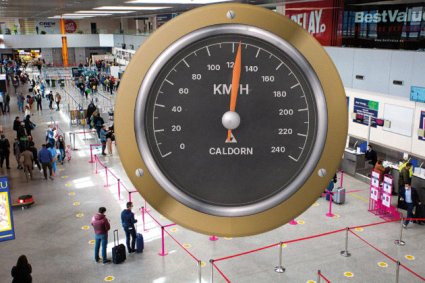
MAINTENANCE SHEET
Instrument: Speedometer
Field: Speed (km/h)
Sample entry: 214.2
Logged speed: 125
